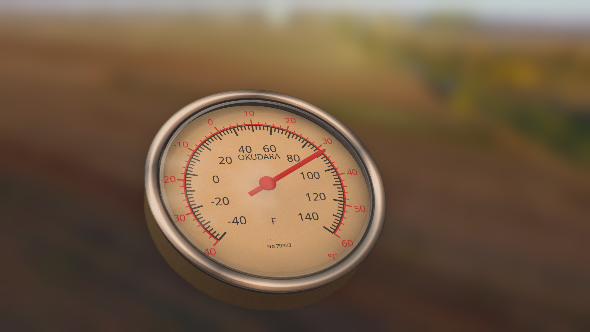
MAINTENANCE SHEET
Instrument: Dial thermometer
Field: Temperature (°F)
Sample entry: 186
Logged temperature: 90
